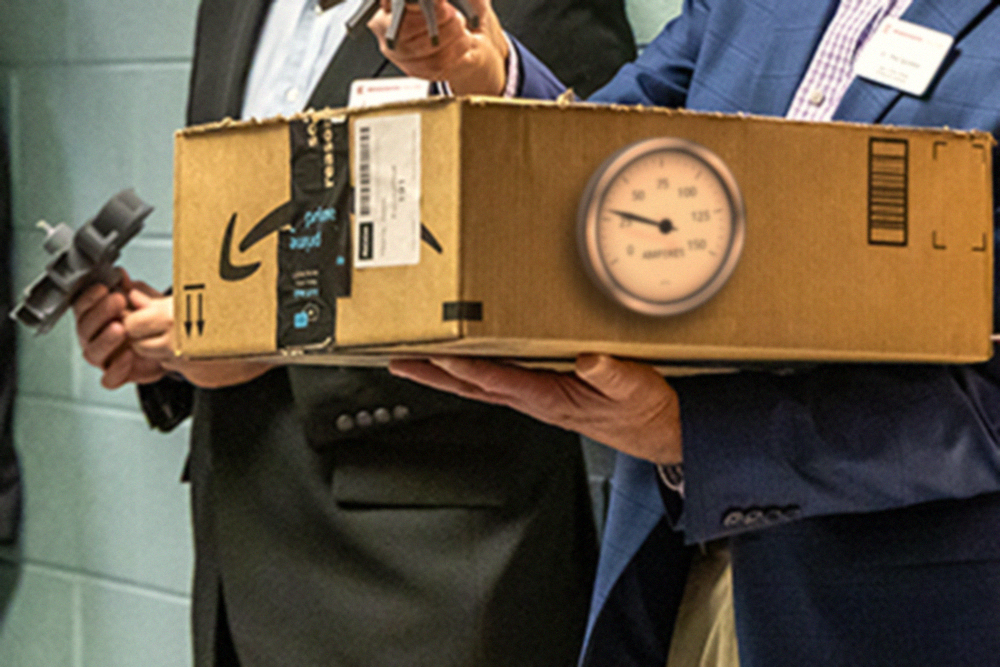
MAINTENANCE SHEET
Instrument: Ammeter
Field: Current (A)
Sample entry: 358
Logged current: 30
